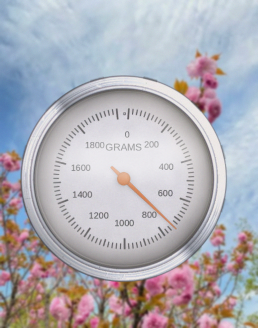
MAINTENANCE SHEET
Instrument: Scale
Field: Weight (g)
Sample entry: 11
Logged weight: 740
